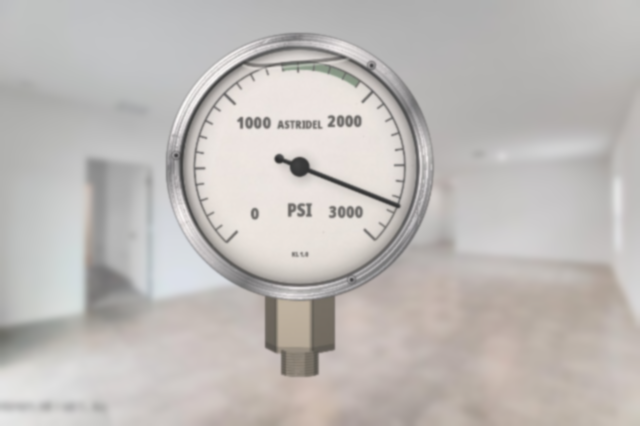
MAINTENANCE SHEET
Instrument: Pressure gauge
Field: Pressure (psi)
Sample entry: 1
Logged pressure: 2750
